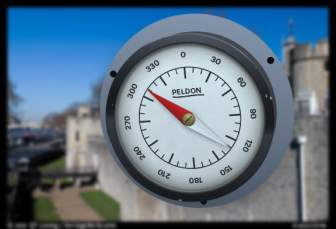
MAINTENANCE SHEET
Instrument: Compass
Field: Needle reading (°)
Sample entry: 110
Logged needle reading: 310
